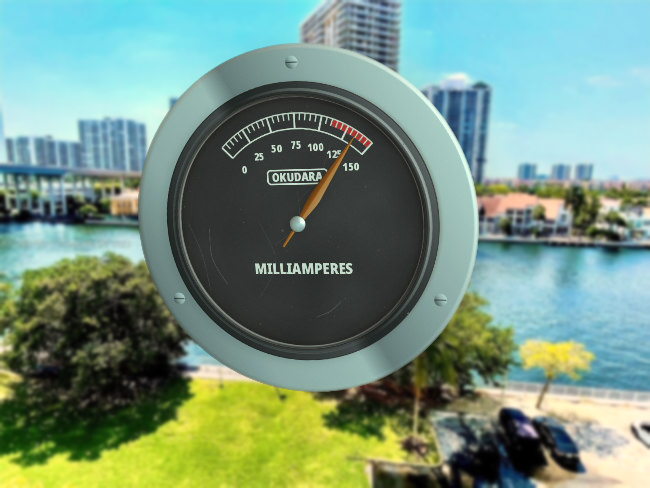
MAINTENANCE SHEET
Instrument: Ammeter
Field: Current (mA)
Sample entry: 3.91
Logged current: 135
